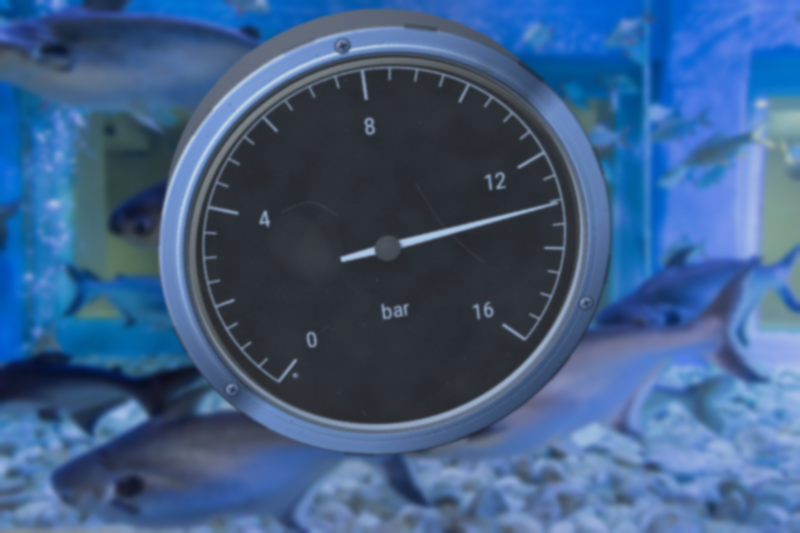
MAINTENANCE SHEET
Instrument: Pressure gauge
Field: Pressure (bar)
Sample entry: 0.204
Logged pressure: 13
